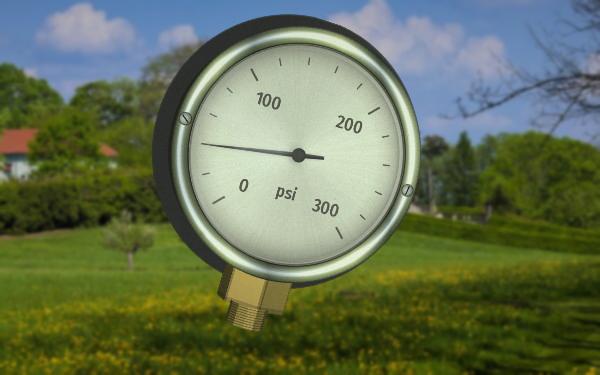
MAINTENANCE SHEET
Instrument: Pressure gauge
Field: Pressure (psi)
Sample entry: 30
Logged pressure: 40
